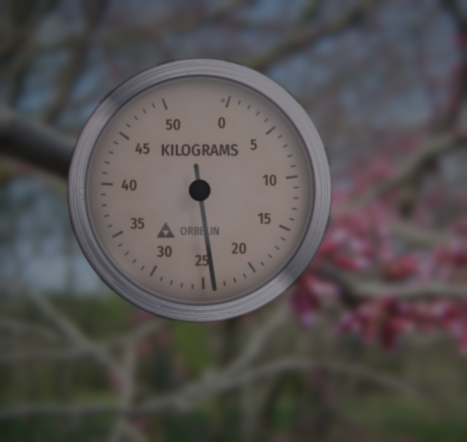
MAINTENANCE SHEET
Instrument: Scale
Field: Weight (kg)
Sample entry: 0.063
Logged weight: 24
